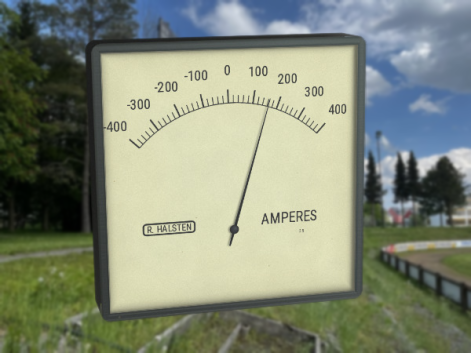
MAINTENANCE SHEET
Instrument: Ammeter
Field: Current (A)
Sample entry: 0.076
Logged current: 160
